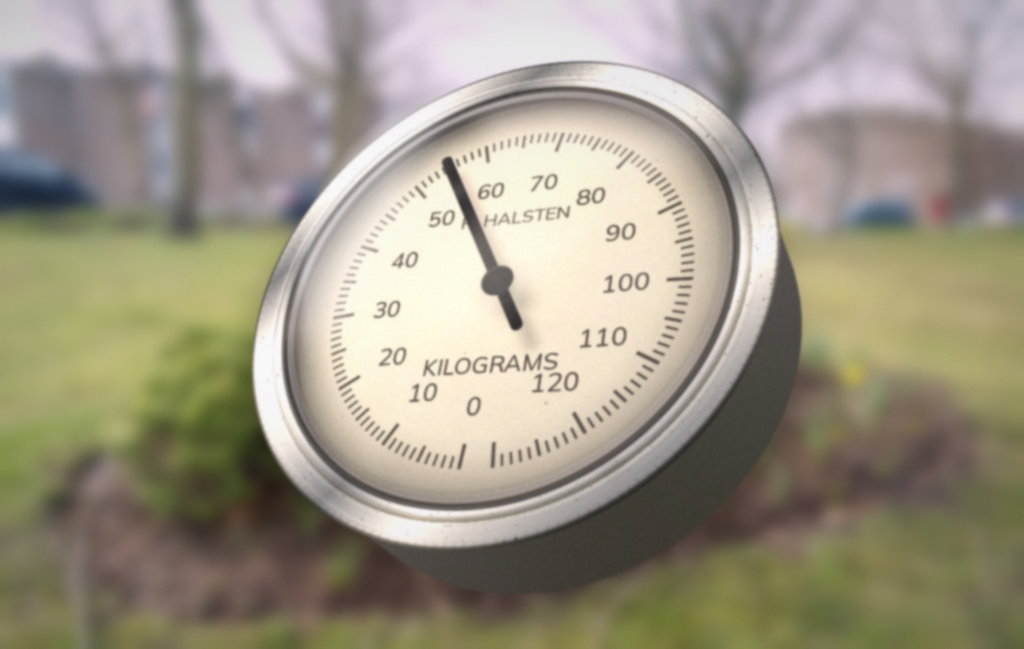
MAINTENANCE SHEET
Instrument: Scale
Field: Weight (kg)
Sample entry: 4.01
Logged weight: 55
